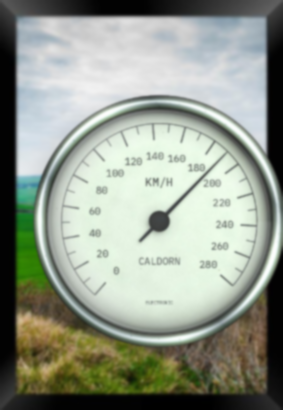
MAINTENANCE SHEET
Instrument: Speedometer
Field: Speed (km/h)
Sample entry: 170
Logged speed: 190
